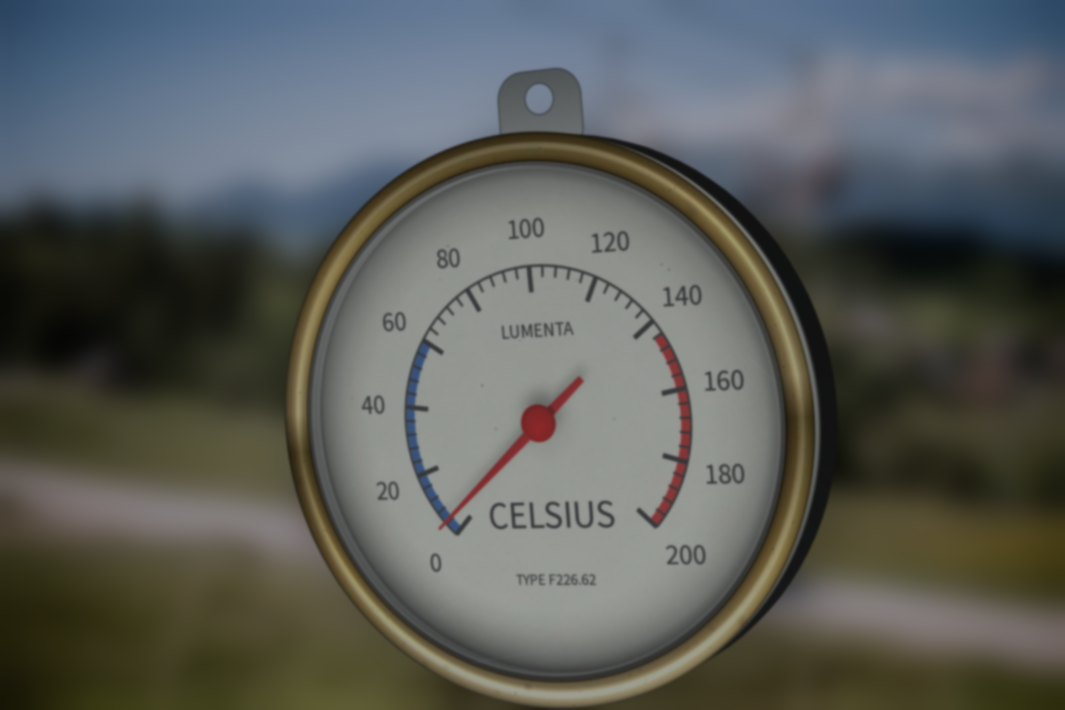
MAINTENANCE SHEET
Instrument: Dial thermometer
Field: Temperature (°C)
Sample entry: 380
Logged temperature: 4
